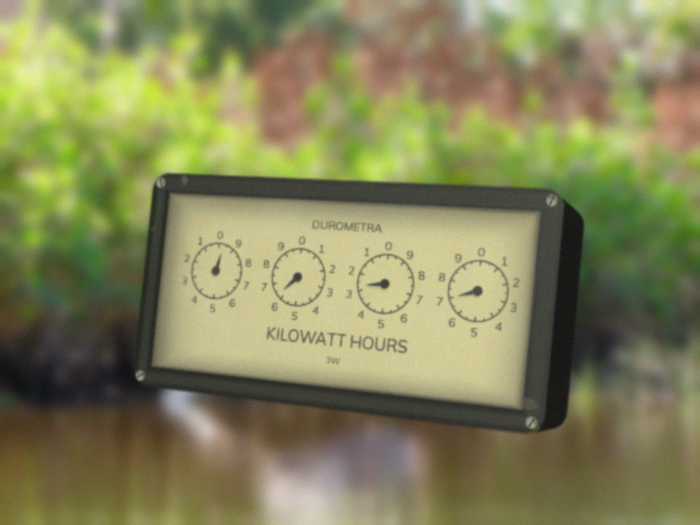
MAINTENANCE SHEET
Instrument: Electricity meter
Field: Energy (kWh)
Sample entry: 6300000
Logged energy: 9627
